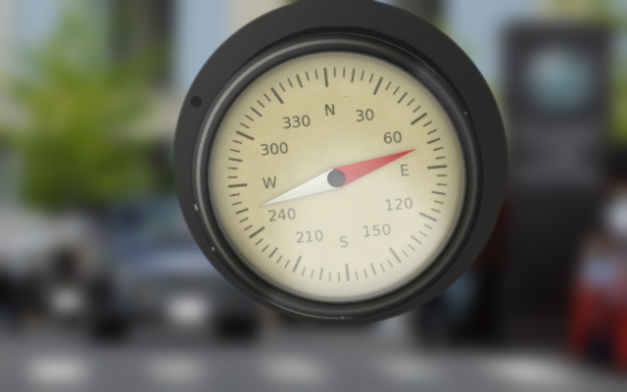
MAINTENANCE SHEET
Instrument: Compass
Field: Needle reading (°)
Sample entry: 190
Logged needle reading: 75
